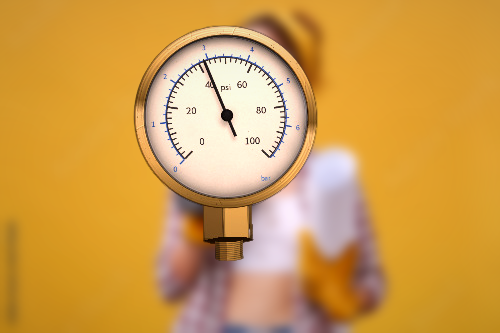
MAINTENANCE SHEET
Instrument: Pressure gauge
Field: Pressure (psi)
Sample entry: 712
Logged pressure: 42
